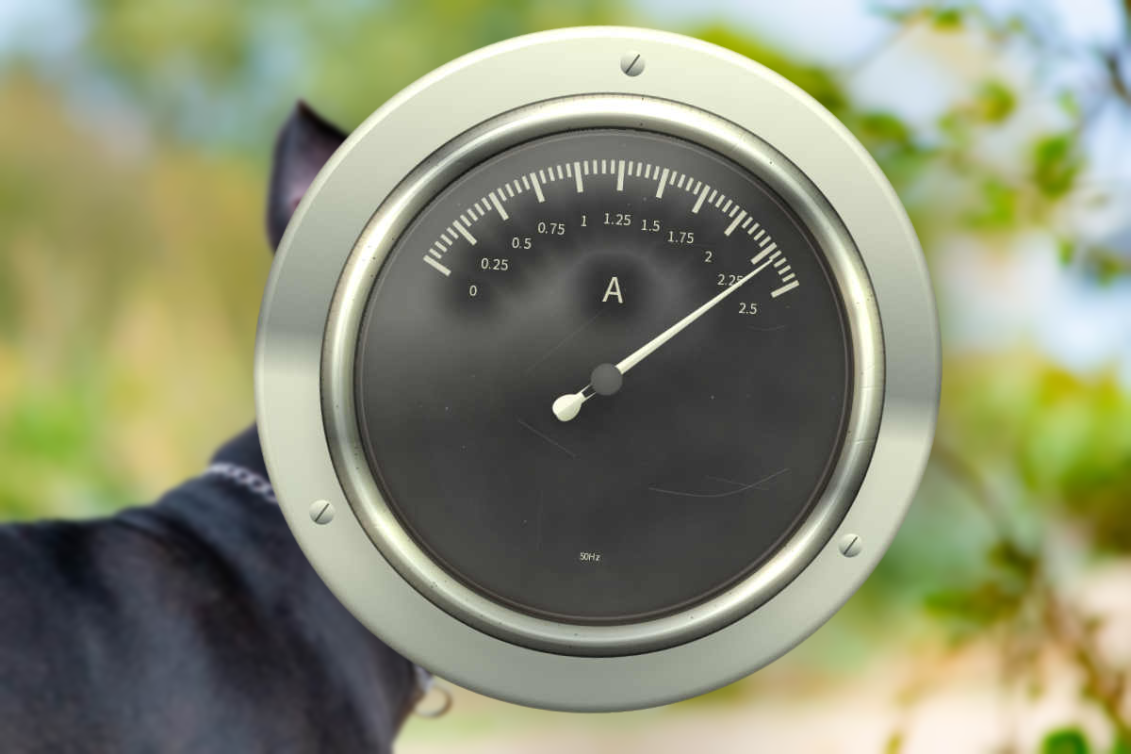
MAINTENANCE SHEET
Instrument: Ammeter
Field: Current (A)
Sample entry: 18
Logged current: 2.3
